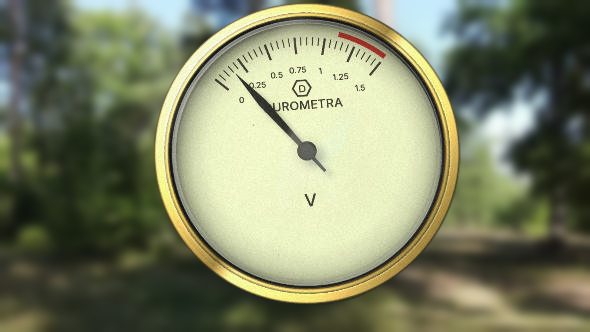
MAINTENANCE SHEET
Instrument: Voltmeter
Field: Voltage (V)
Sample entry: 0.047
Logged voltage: 0.15
